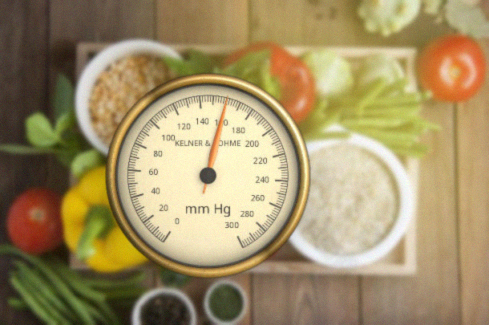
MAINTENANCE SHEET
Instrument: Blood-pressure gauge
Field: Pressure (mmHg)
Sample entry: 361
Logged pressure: 160
